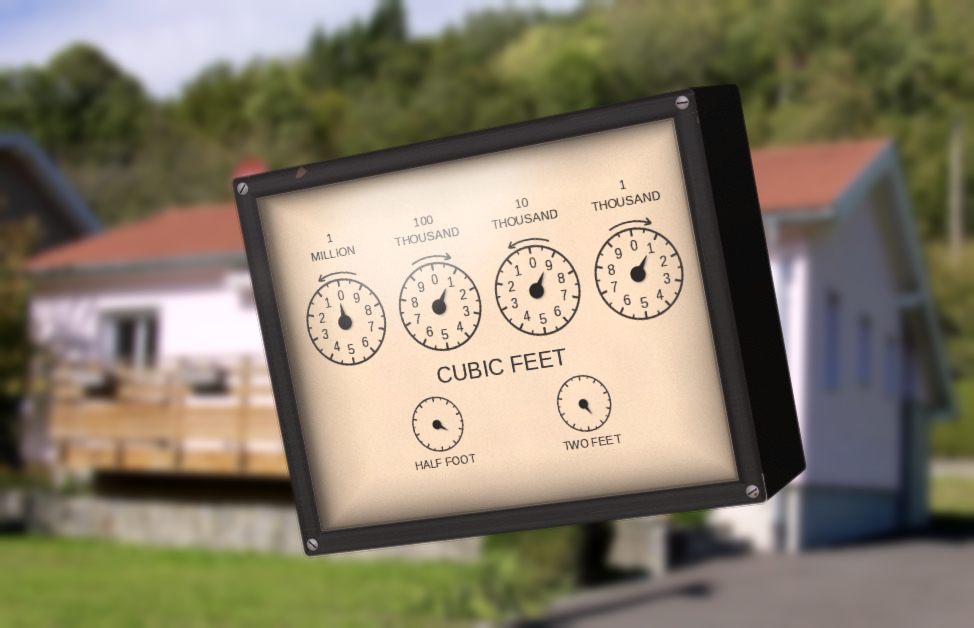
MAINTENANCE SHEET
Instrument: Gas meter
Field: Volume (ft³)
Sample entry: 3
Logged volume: 9100
